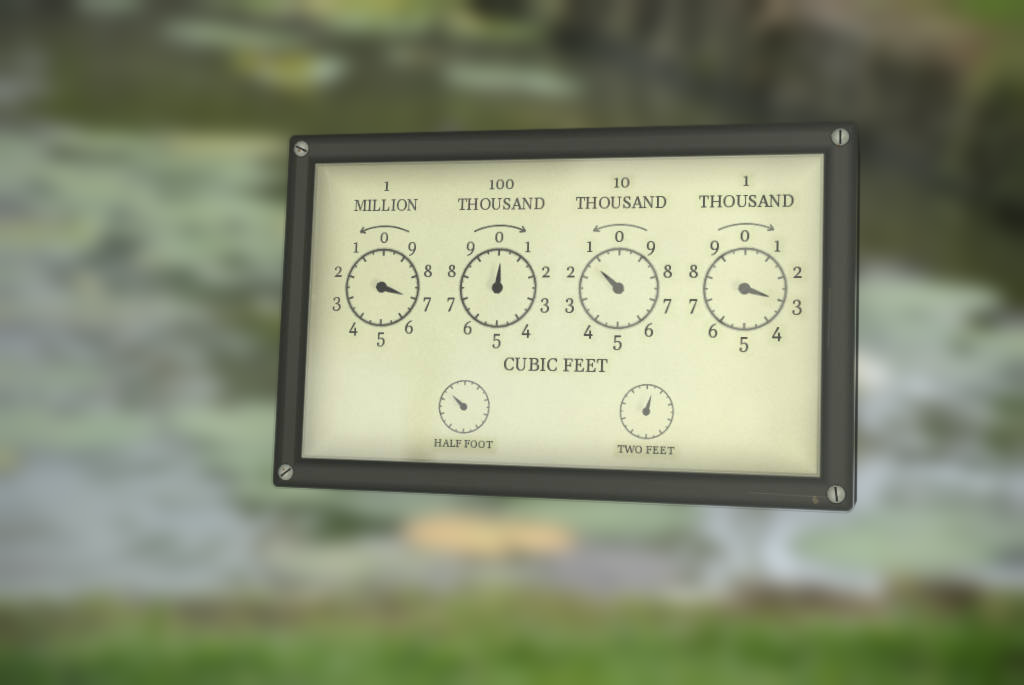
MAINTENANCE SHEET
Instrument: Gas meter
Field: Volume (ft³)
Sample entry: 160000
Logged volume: 701300
